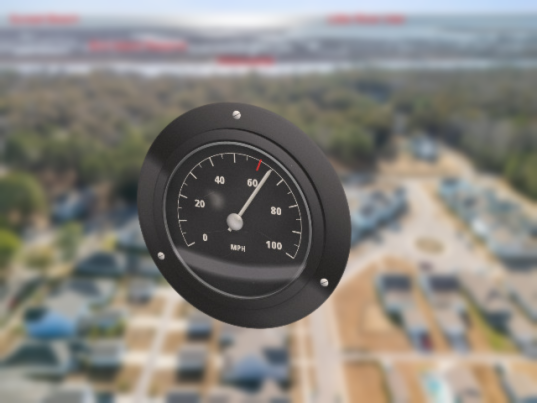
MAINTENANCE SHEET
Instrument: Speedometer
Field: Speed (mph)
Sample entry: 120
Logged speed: 65
